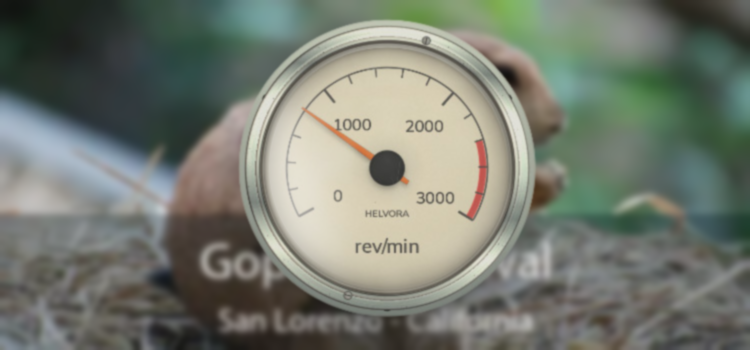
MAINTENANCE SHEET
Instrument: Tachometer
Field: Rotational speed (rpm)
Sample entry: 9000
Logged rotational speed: 800
